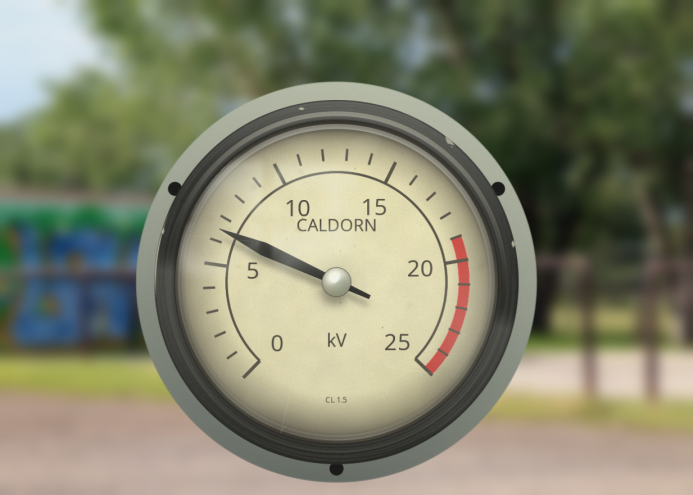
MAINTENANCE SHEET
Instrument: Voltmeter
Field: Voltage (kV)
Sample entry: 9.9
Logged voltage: 6.5
